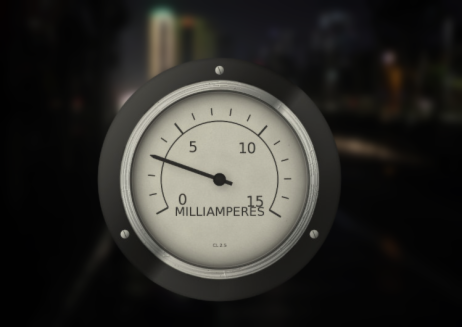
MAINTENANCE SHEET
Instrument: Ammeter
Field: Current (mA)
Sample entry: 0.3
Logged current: 3
